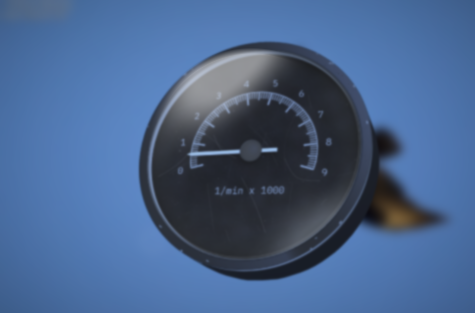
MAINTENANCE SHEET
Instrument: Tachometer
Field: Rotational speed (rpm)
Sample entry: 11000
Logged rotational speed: 500
